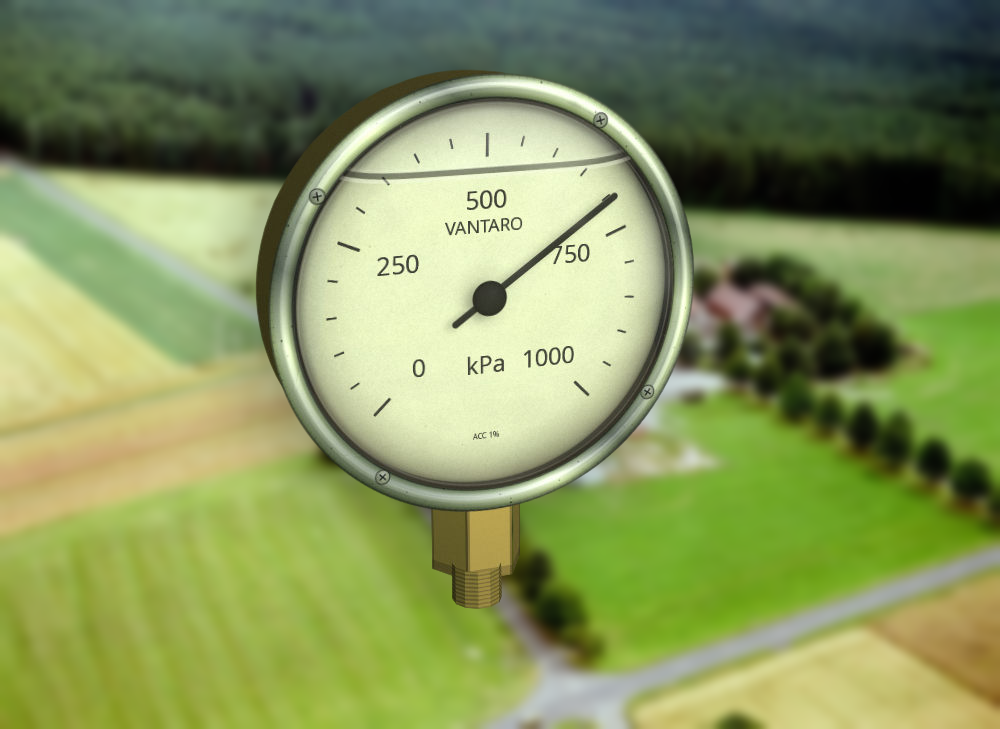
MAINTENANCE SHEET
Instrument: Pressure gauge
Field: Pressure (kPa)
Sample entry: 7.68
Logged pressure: 700
